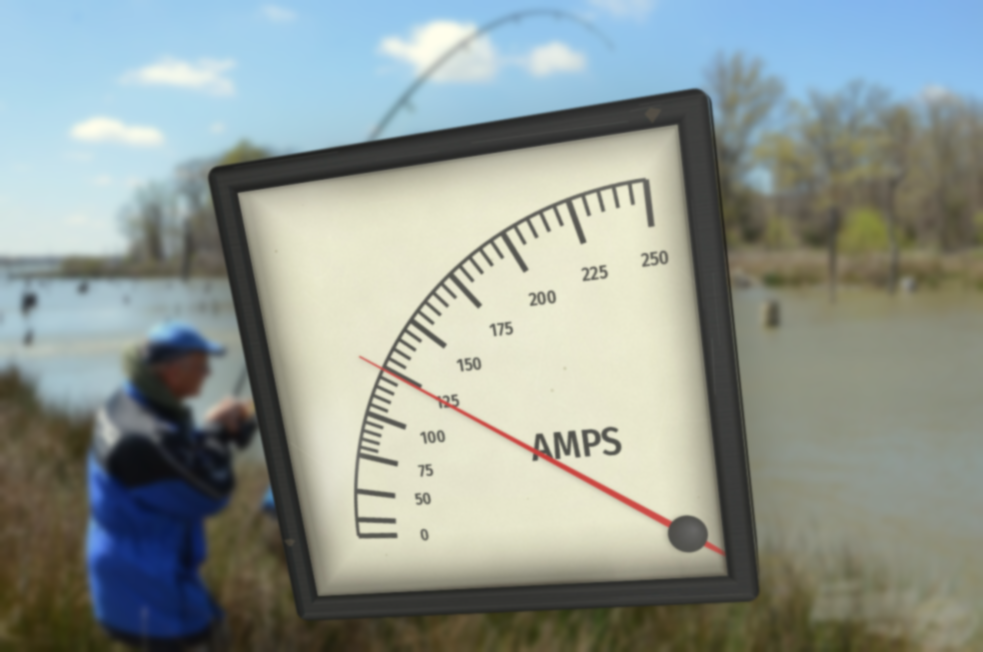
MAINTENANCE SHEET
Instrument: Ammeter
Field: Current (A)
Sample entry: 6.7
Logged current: 125
